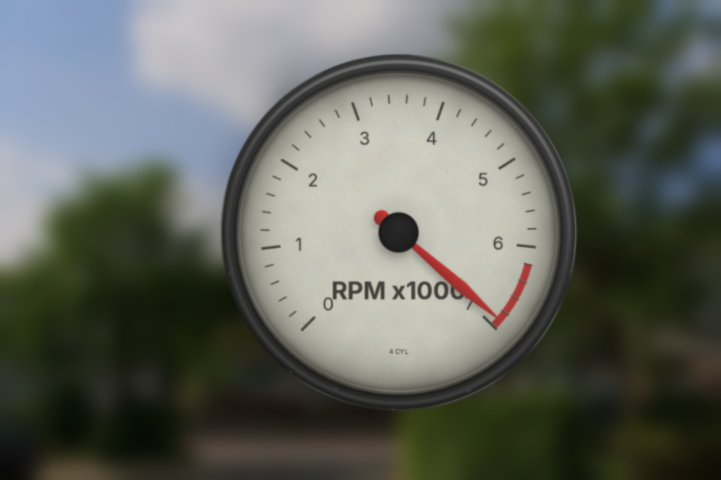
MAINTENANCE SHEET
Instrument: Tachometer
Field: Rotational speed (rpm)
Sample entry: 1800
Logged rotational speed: 6900
